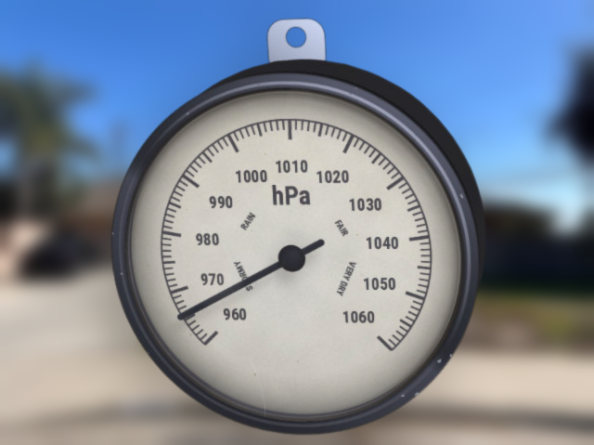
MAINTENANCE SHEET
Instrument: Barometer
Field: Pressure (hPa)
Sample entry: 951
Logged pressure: 966
